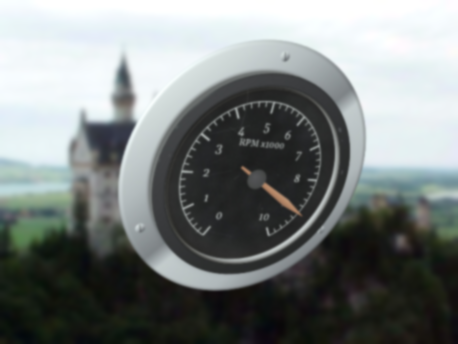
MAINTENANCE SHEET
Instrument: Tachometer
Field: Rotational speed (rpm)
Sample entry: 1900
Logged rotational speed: 9000
